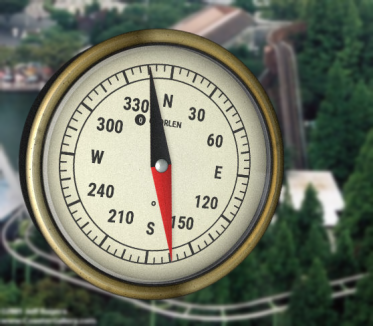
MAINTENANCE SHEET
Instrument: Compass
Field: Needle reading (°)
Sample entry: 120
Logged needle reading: 165
